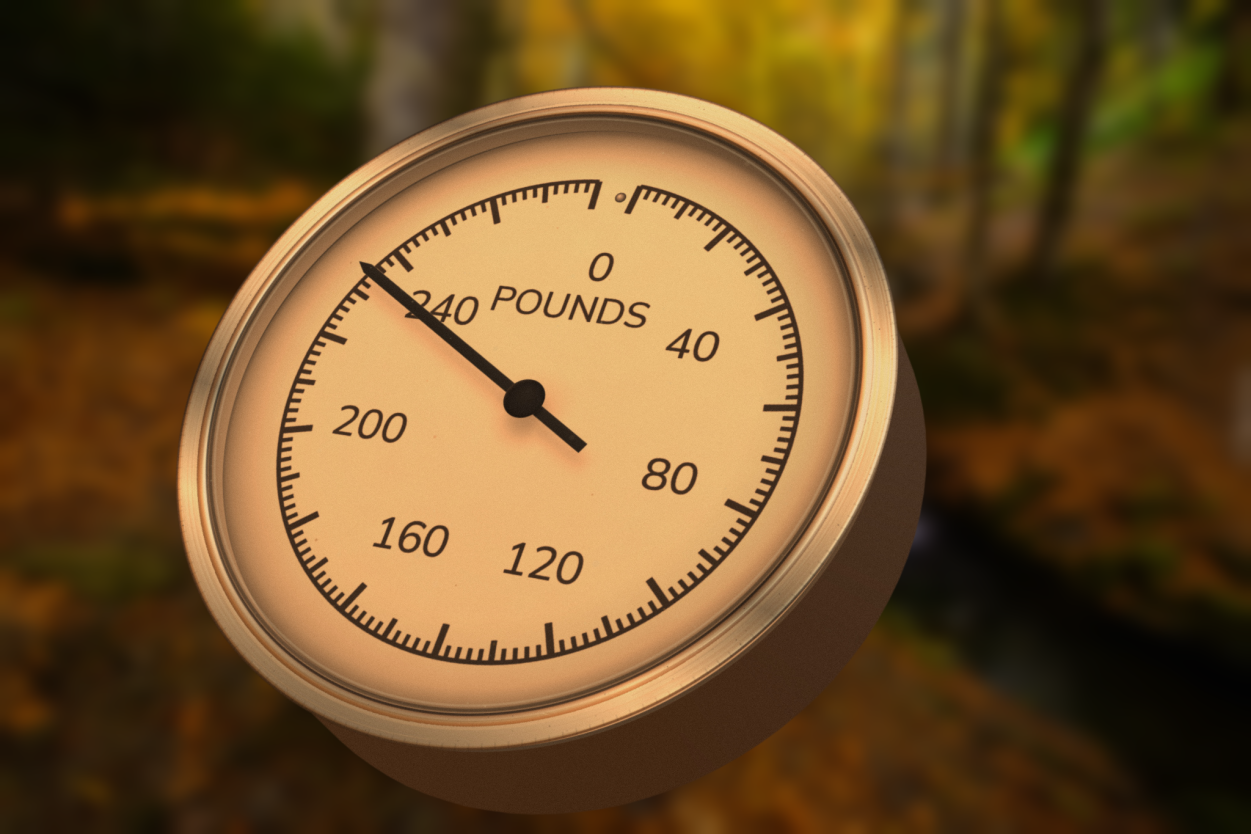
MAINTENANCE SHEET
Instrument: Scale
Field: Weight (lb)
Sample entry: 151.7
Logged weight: 234
